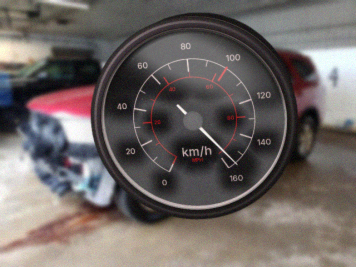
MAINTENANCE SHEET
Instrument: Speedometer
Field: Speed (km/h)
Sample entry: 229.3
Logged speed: 155
